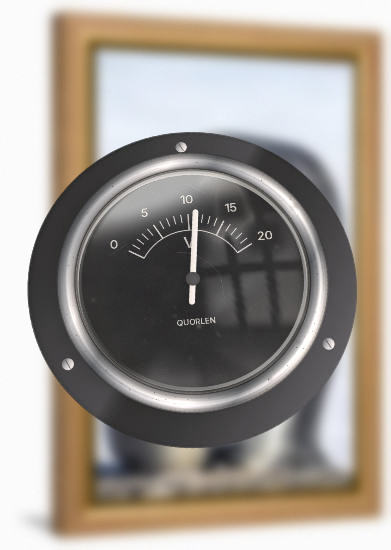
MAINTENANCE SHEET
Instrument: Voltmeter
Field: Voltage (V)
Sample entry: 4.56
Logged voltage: 11
